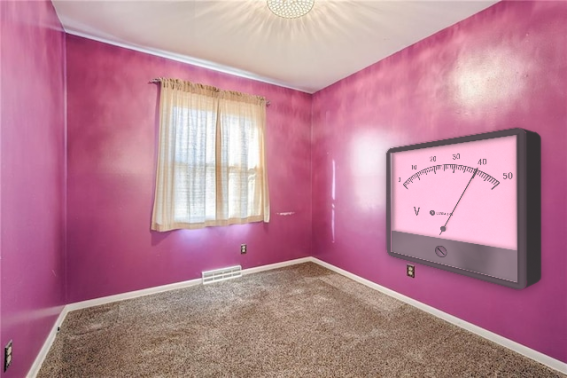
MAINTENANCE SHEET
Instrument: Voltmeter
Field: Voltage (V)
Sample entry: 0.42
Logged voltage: 40
